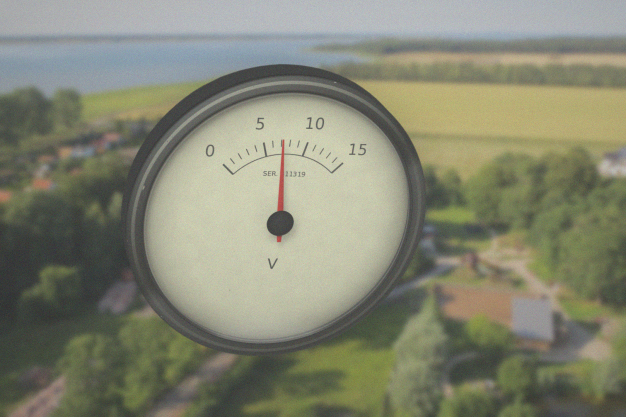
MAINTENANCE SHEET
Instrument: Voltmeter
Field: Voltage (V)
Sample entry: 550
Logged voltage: 7
